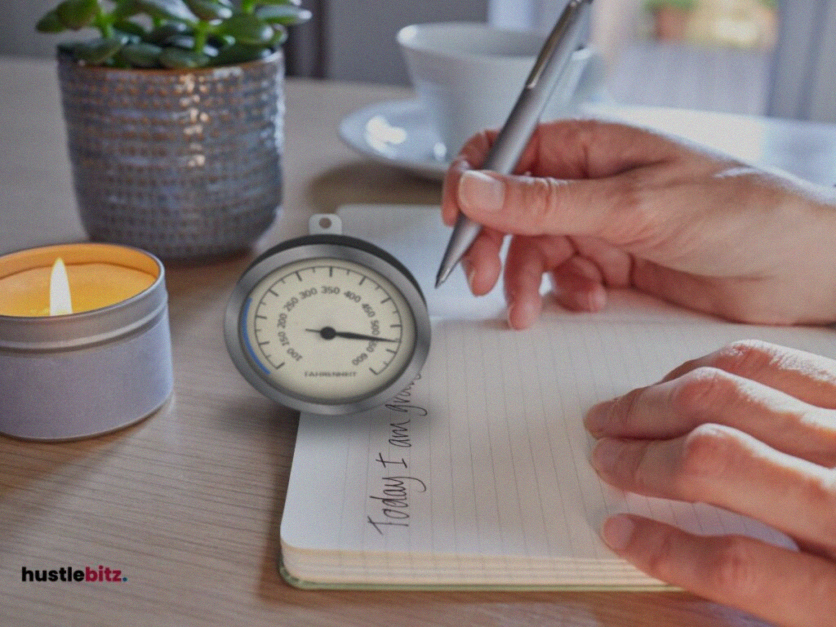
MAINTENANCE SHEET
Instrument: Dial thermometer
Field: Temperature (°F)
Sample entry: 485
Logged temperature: 525
